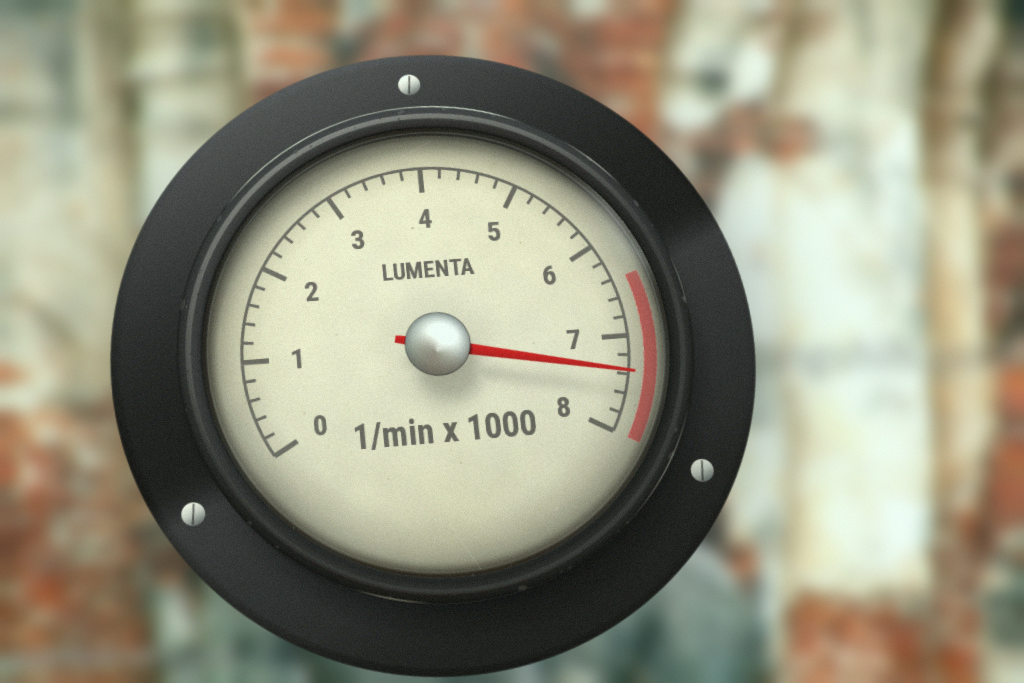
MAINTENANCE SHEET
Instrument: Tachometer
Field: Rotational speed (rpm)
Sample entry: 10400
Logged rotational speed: 7400
